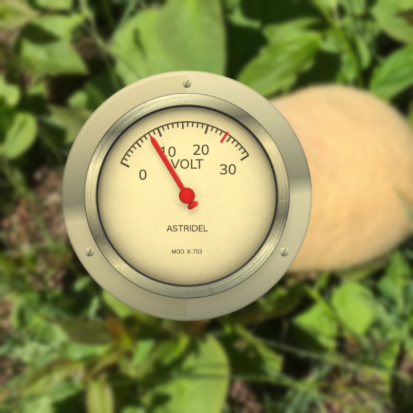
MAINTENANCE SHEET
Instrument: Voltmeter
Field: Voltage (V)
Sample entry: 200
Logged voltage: 8
